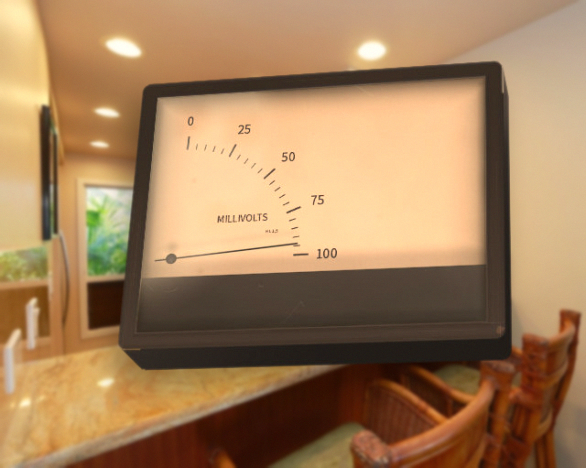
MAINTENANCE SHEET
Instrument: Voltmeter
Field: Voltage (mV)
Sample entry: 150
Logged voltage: 95
